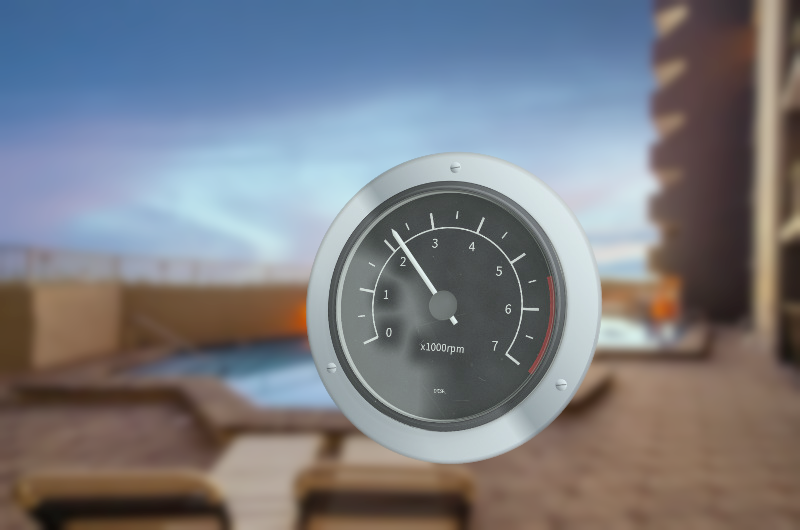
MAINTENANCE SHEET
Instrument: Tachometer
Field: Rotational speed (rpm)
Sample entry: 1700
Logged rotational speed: 2250
